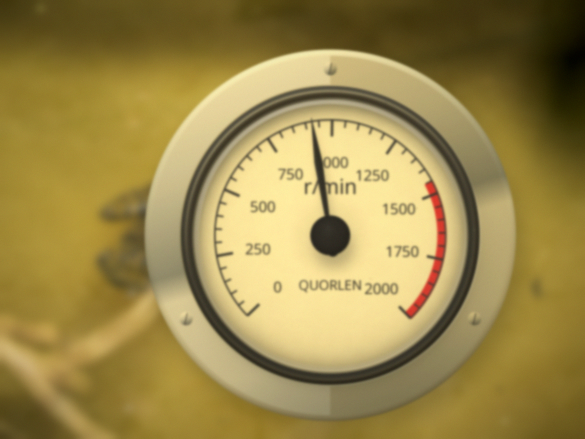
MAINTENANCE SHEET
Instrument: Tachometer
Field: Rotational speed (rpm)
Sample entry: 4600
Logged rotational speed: 925
